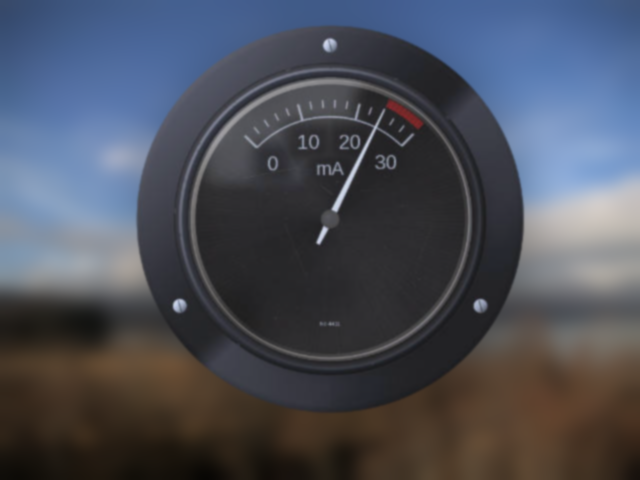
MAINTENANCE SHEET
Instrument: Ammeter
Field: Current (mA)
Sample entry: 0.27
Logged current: 24
